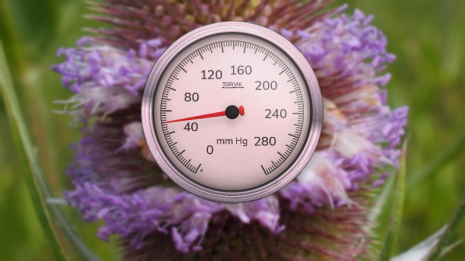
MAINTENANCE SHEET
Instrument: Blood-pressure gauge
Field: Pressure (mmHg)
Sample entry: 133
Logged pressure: 50
